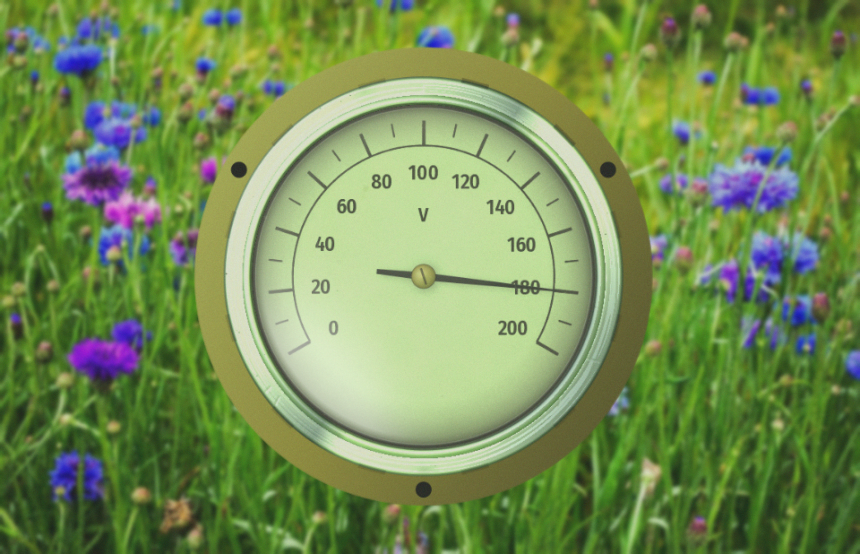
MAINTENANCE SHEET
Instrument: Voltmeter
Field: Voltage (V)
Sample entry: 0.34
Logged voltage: 180
